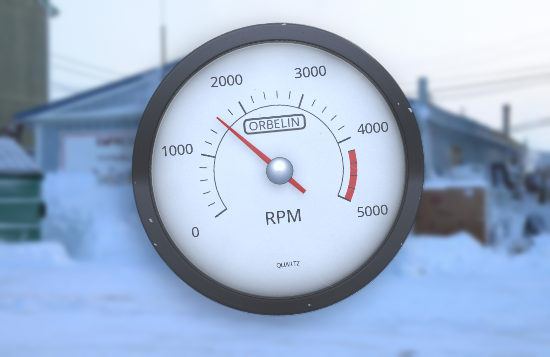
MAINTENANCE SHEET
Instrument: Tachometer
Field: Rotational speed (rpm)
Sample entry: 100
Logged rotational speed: 1600
